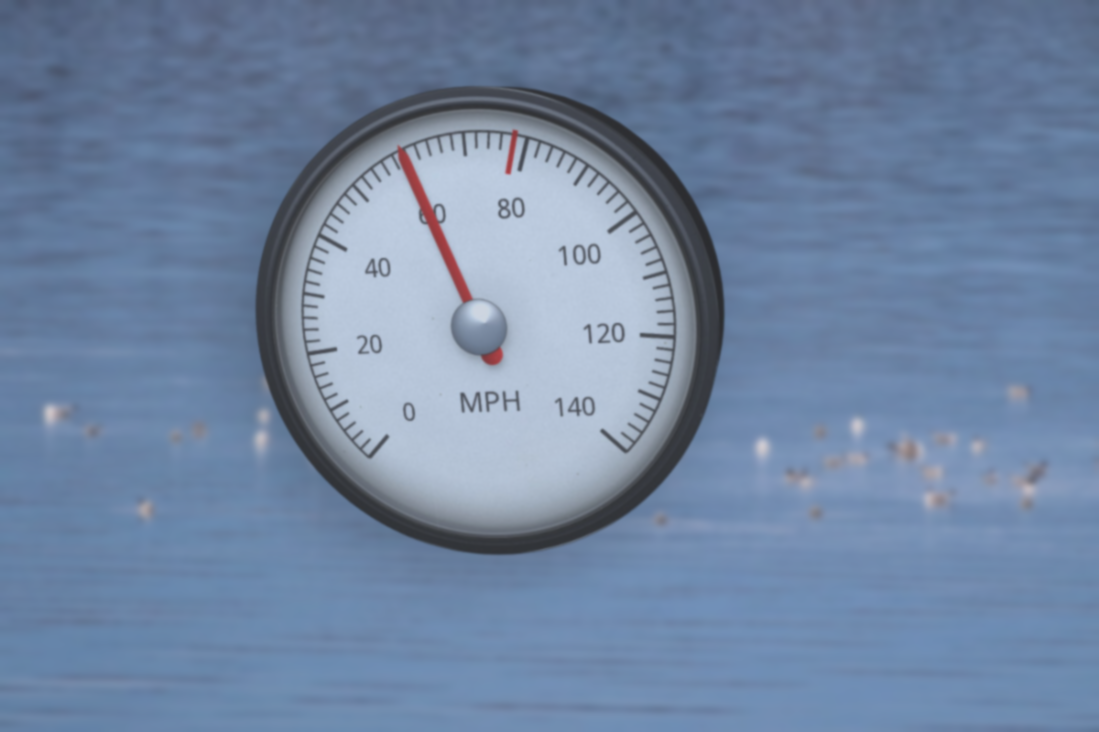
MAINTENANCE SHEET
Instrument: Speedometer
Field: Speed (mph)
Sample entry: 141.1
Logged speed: 60
